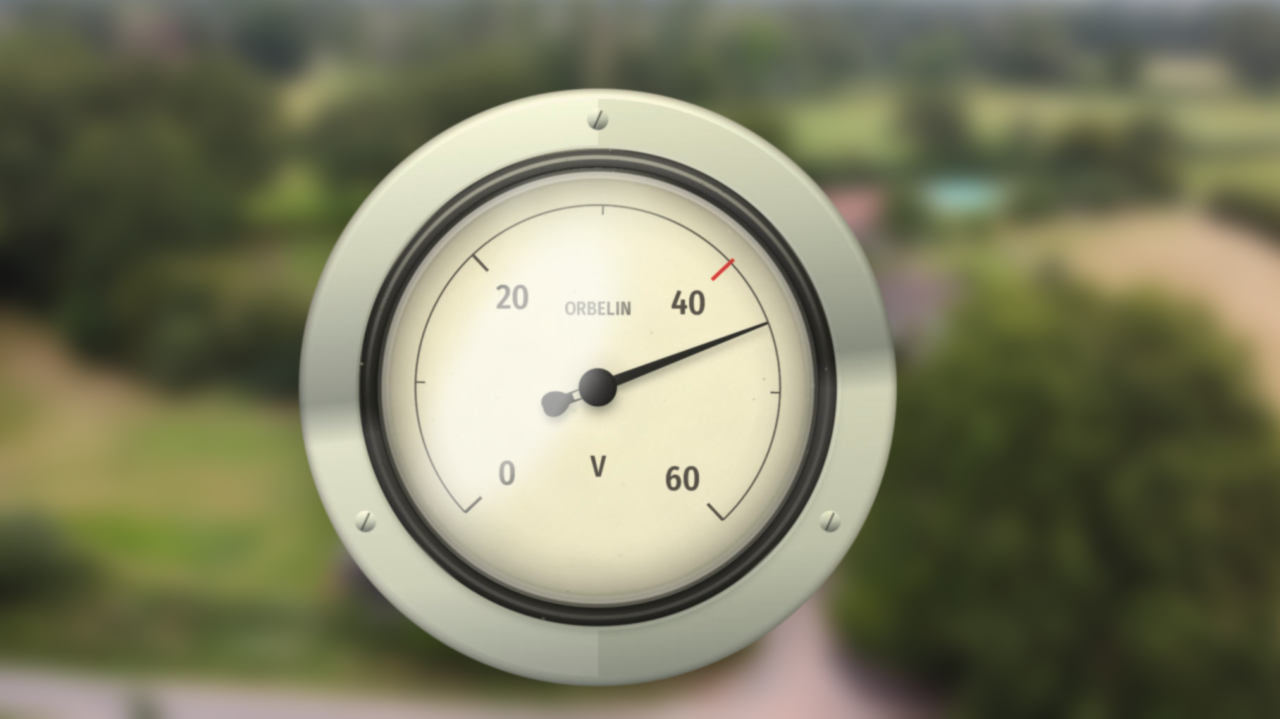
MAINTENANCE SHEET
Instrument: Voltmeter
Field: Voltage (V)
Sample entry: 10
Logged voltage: 45
